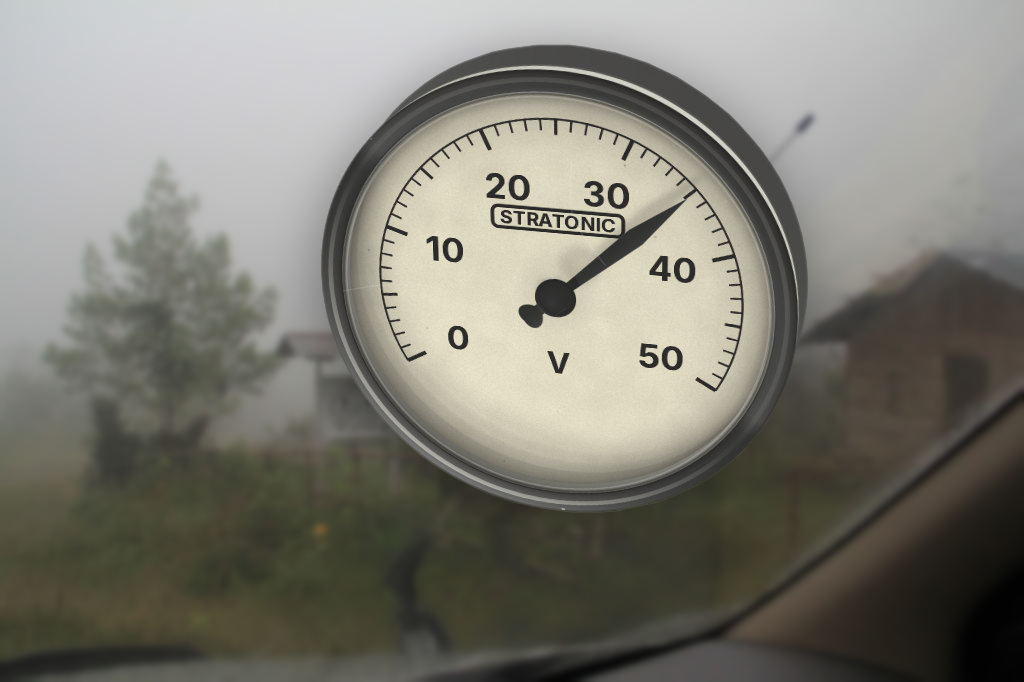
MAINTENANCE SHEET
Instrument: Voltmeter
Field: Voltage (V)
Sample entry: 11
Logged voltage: 35
